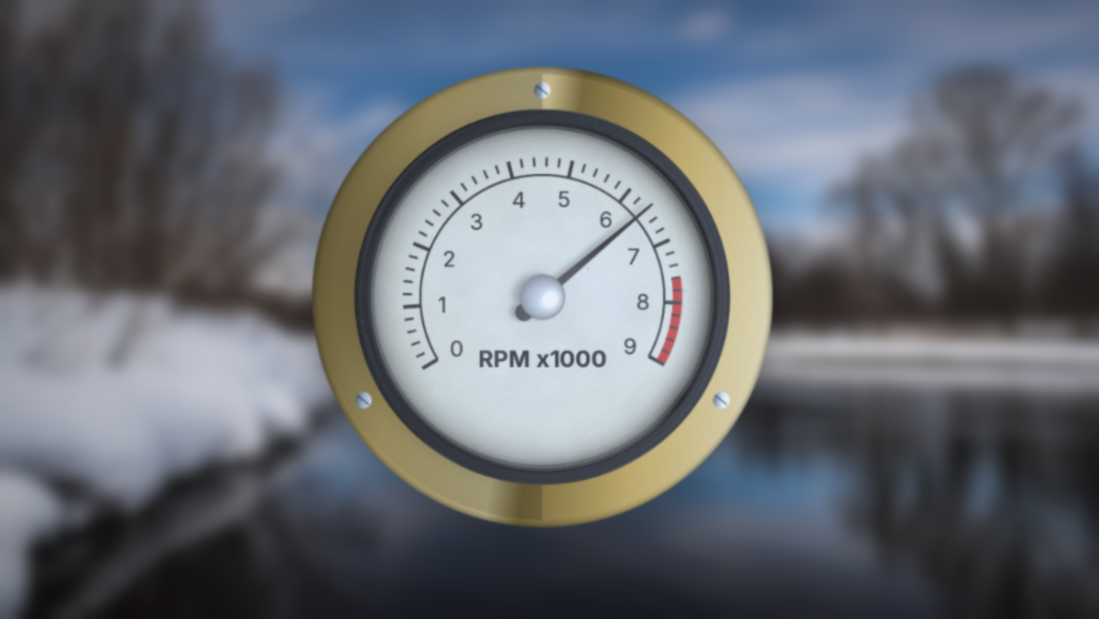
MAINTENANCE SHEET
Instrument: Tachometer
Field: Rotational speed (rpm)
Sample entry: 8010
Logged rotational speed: 6400
